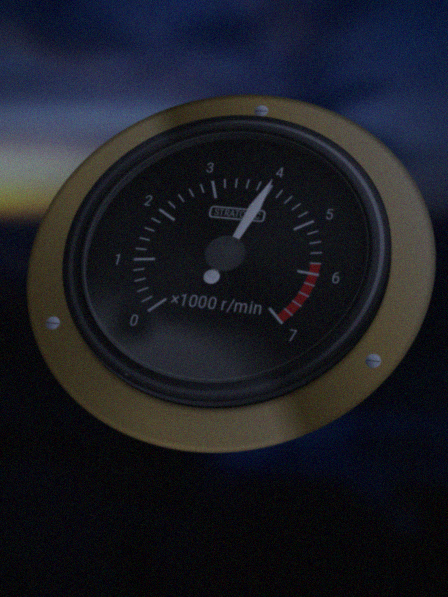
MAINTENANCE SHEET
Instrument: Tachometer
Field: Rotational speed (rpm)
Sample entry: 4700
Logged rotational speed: 4000
